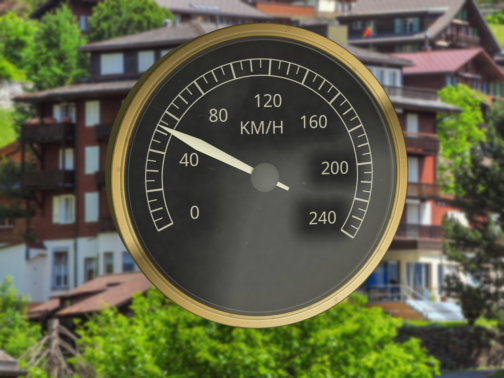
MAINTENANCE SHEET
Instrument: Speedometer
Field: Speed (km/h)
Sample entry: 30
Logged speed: 52.5
